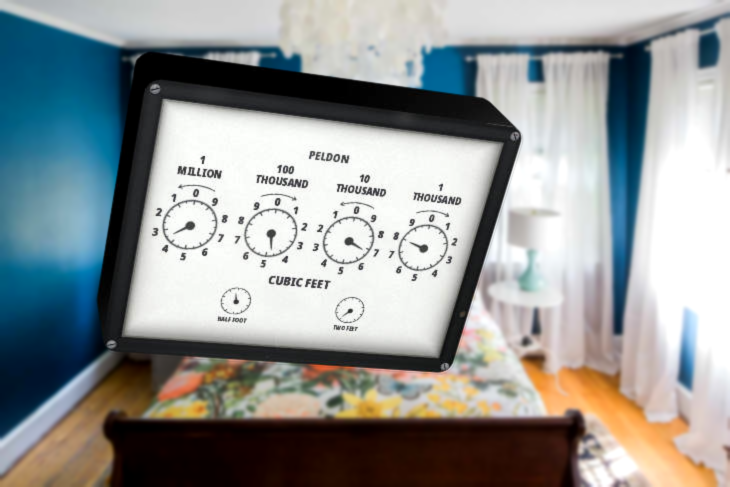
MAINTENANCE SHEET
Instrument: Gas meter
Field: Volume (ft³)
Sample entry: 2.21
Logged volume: 346800
